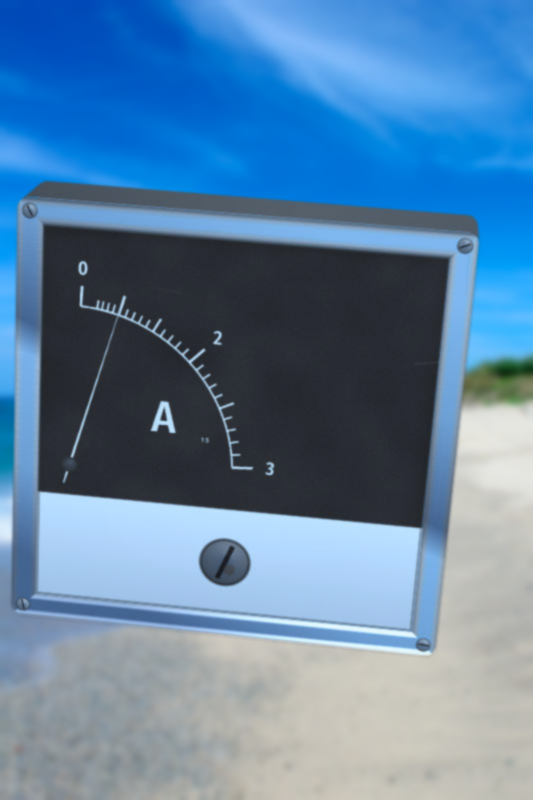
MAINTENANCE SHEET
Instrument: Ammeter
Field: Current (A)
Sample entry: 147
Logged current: 1
